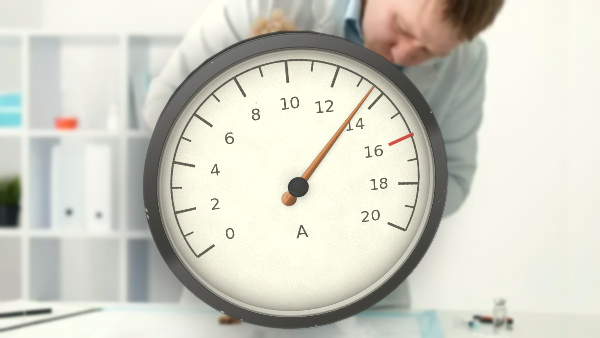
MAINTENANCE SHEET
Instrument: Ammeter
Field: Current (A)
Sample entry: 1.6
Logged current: 13.5
